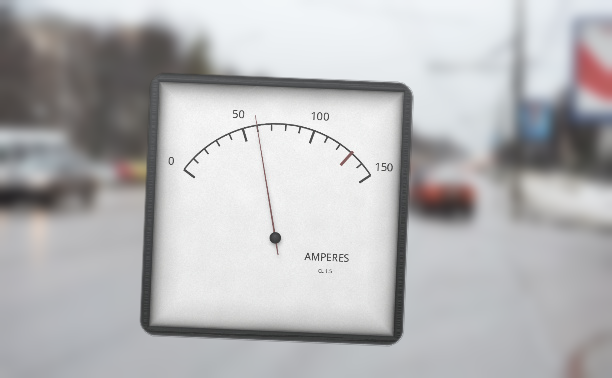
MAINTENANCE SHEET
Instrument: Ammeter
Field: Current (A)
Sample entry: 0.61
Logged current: 60
